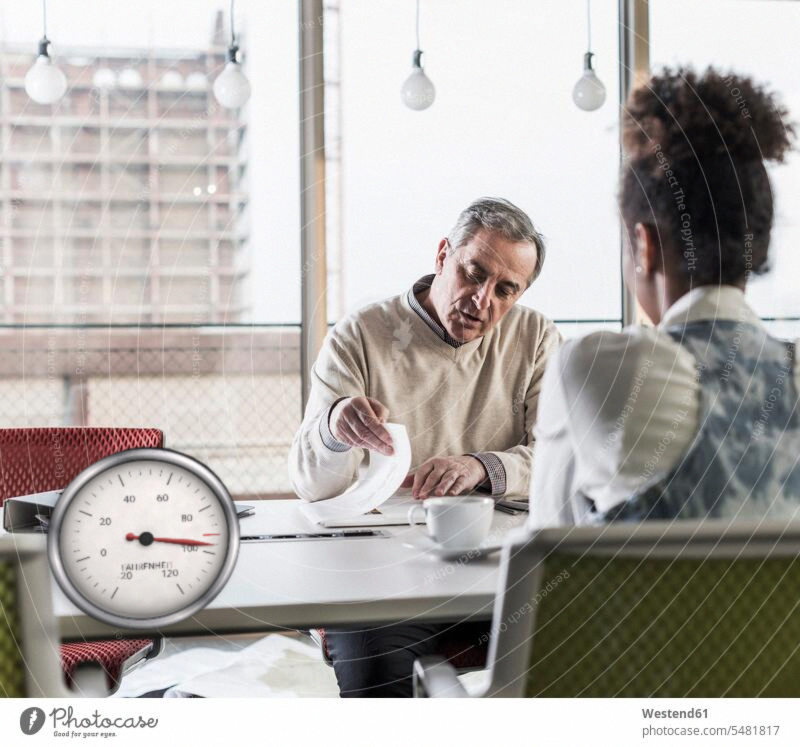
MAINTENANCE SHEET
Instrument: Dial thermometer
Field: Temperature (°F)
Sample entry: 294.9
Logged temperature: 96
